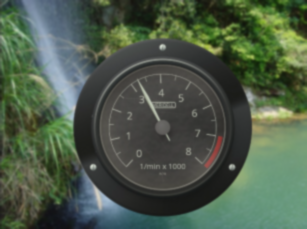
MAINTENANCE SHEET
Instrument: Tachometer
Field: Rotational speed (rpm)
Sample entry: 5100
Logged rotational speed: 3250
